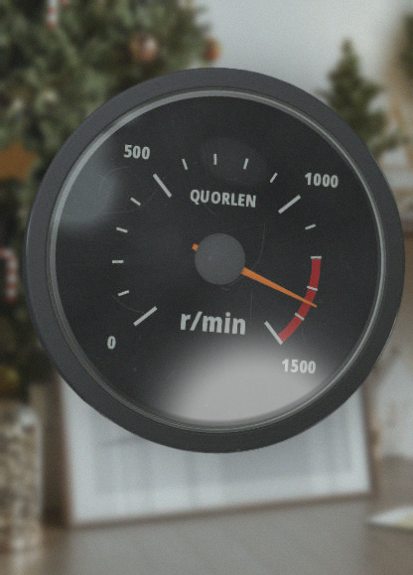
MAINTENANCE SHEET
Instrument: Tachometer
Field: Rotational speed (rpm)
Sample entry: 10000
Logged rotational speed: 1350
